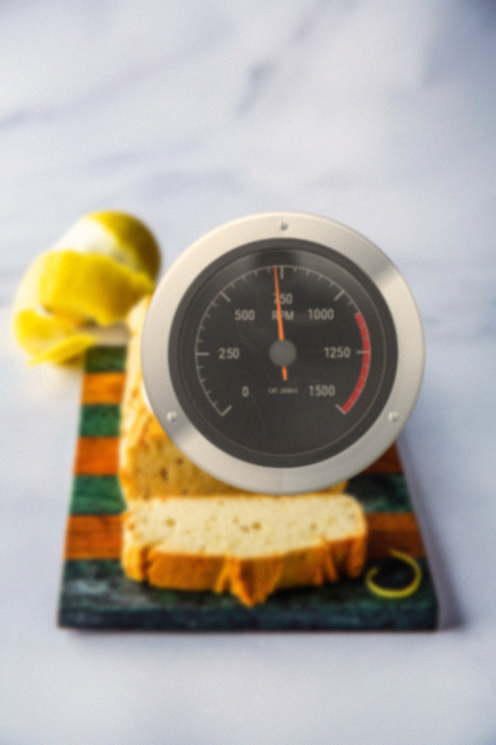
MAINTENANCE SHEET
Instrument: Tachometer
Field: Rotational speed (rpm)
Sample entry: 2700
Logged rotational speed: 725
